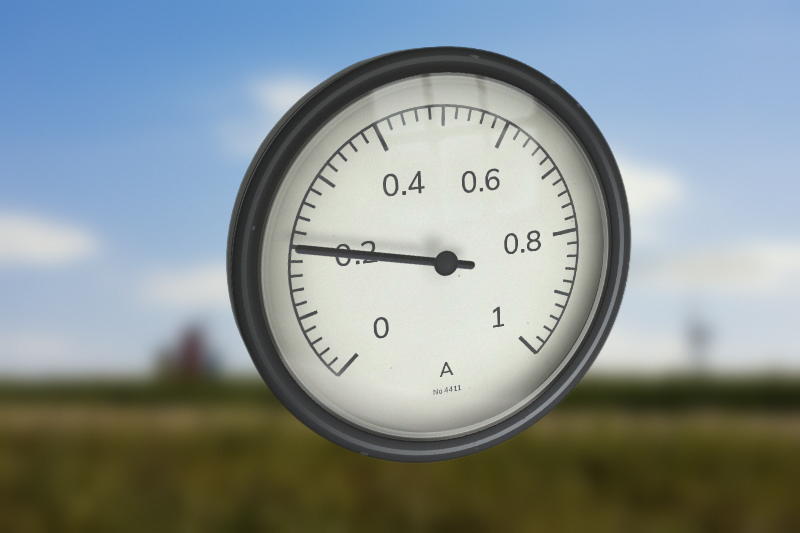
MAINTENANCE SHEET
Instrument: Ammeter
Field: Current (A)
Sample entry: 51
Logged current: 0.2
